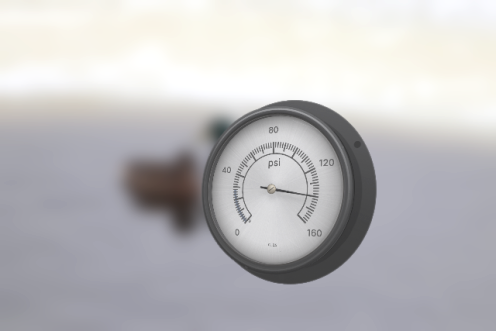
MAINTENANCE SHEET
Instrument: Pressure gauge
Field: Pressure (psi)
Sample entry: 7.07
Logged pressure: 140
